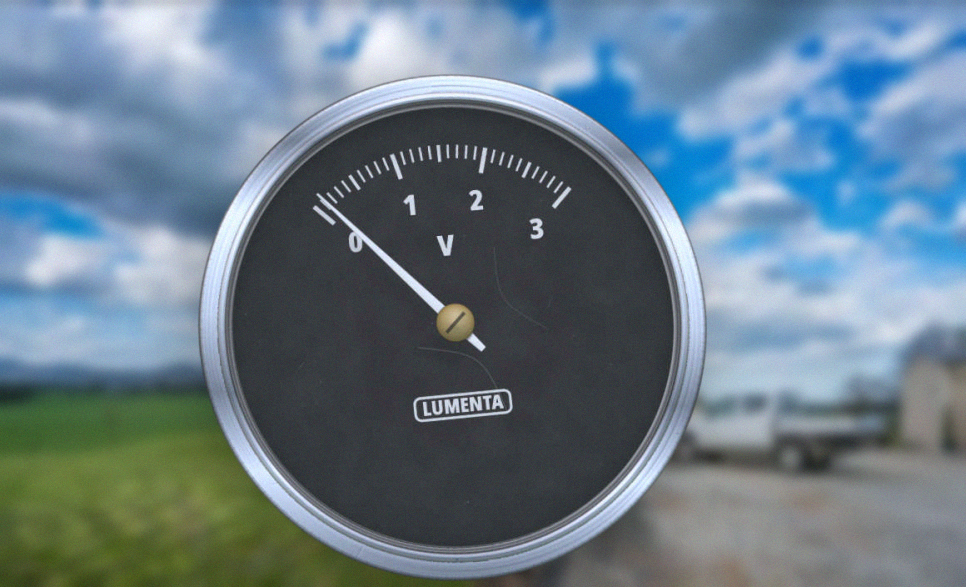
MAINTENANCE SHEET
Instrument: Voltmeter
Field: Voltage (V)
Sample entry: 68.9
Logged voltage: 0.1
